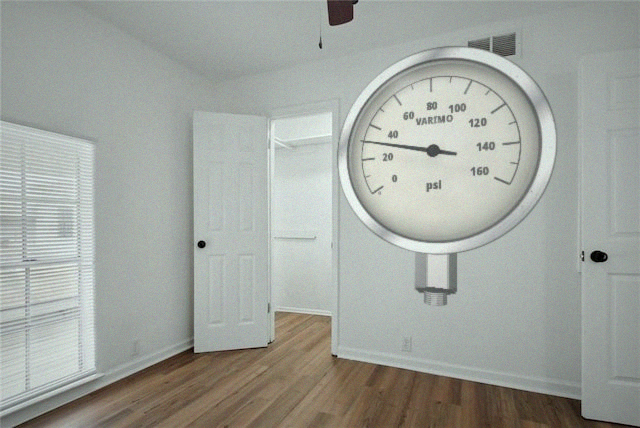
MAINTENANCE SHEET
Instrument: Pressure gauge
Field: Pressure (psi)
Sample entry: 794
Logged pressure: 30
